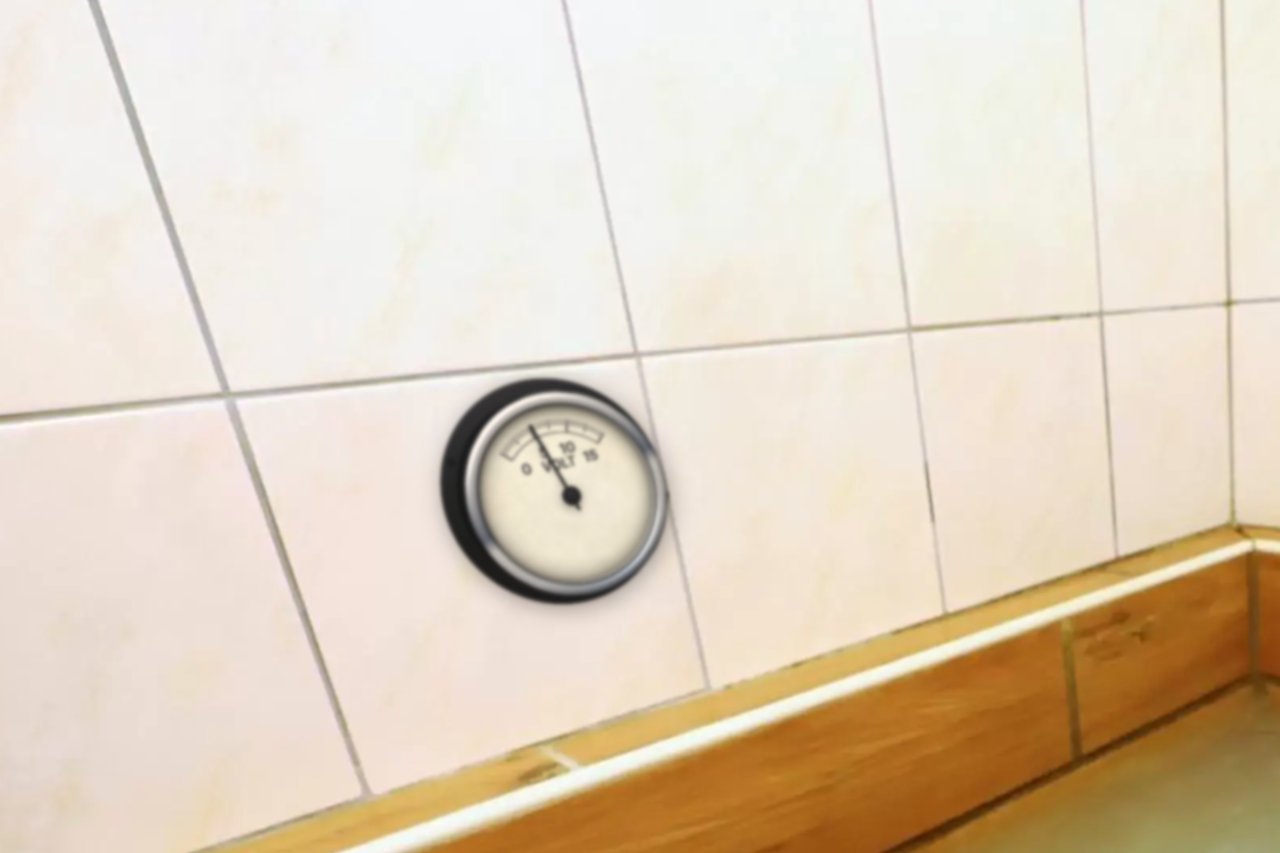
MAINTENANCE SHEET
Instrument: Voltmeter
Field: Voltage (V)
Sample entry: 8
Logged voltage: 5
